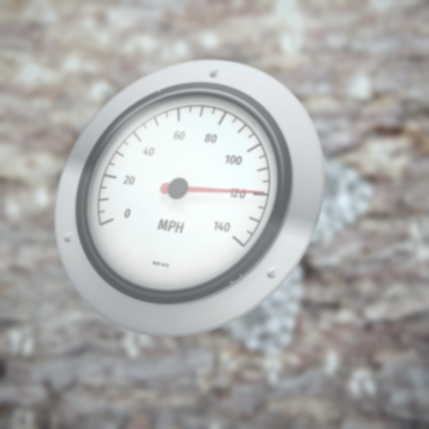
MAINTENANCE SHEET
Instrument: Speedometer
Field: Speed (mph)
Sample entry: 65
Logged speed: 120
